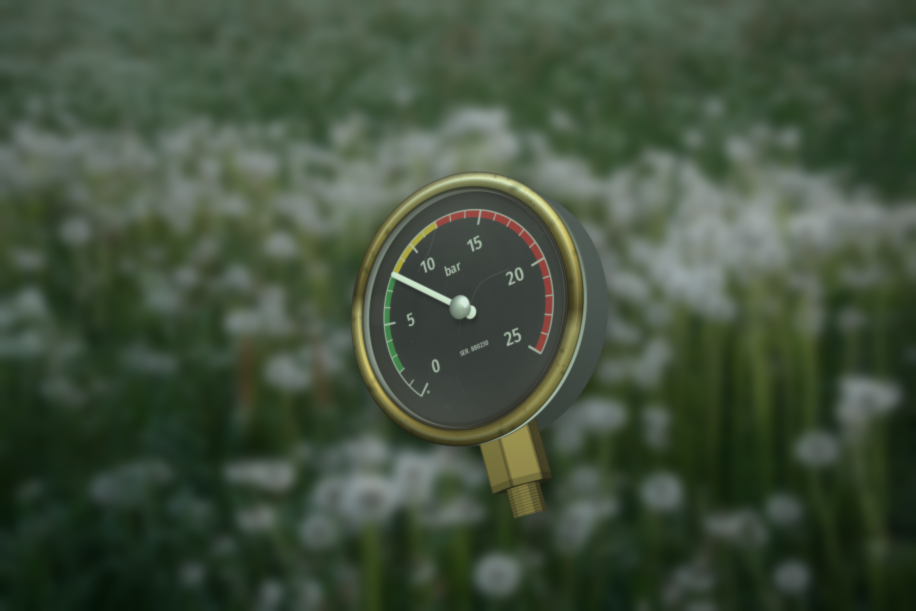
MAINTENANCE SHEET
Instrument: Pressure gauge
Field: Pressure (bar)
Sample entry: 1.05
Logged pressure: 8
